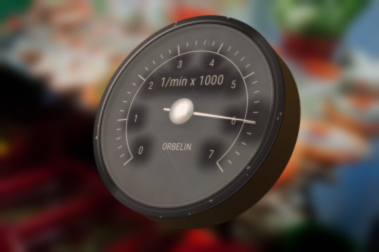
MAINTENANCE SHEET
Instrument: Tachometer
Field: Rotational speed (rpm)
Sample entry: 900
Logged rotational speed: 6000
